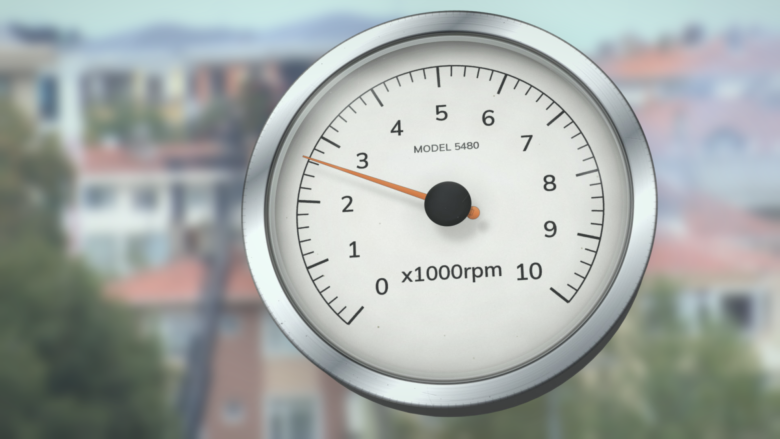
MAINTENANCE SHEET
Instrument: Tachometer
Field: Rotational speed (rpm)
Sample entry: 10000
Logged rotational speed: 2600
